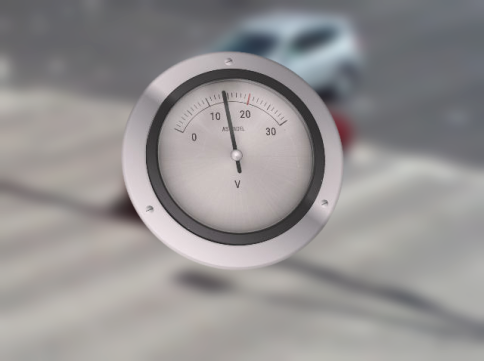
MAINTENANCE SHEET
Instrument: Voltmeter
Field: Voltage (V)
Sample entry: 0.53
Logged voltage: 14
